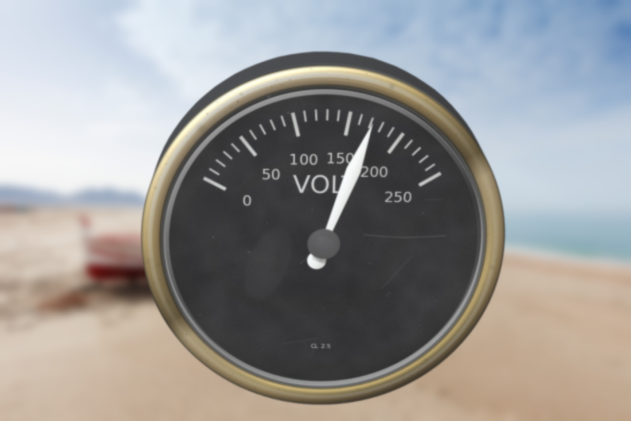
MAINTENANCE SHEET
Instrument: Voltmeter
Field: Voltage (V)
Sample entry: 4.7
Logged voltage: 170
